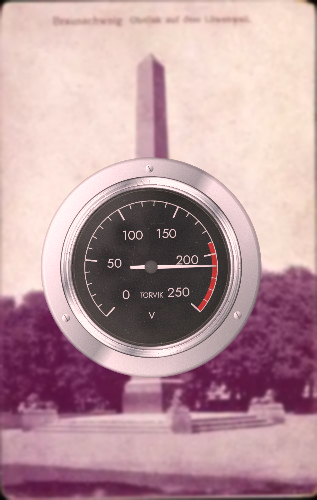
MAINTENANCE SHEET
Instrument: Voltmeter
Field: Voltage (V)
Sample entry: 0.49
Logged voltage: 210
